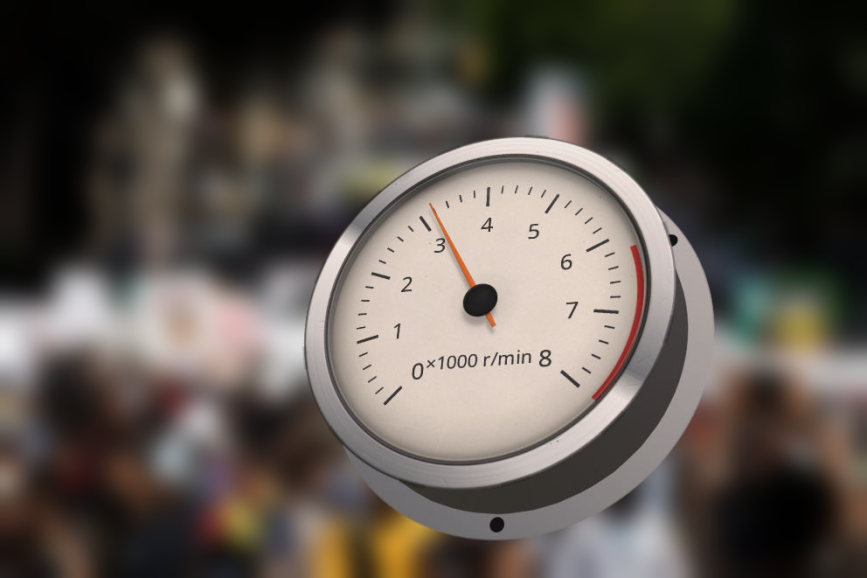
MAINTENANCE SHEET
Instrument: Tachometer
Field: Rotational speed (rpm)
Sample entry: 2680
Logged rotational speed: 3200
